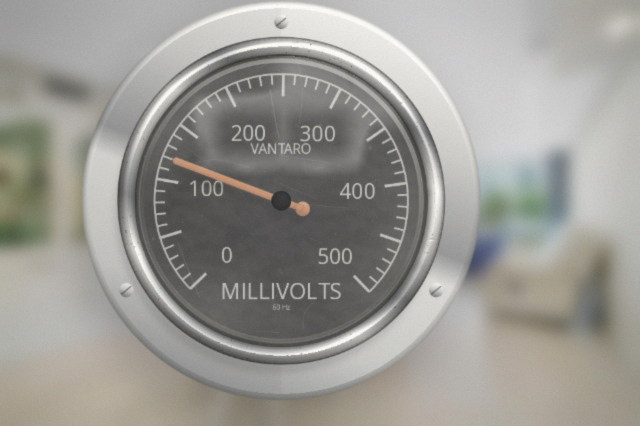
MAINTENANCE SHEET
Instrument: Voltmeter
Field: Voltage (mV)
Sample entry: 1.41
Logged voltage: 120
